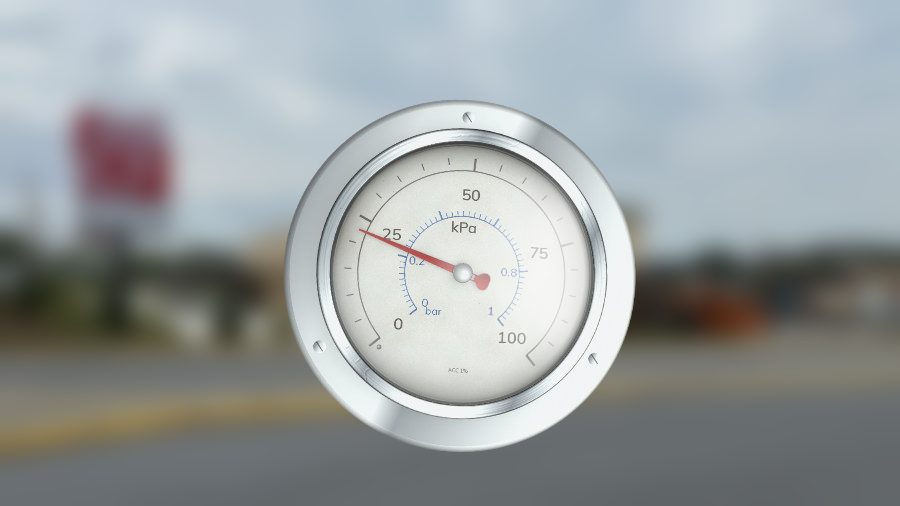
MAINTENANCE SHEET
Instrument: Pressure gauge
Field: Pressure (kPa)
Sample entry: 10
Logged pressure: 22.5
